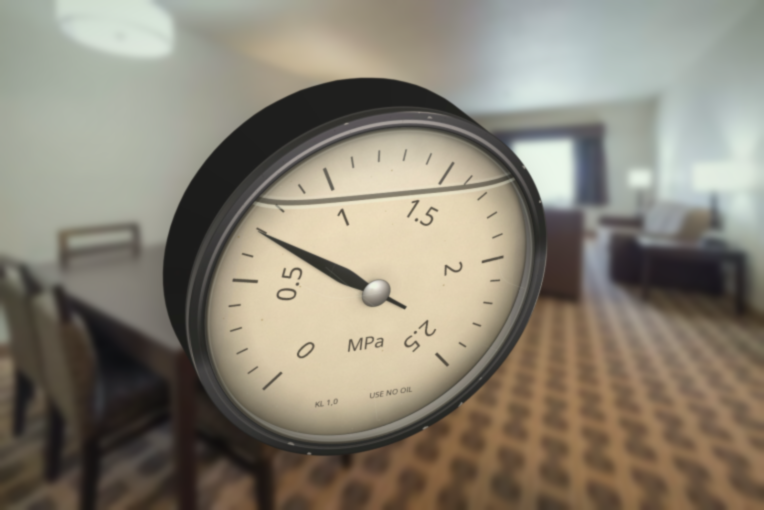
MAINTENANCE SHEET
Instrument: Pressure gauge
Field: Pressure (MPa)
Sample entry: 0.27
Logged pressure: 0.7
